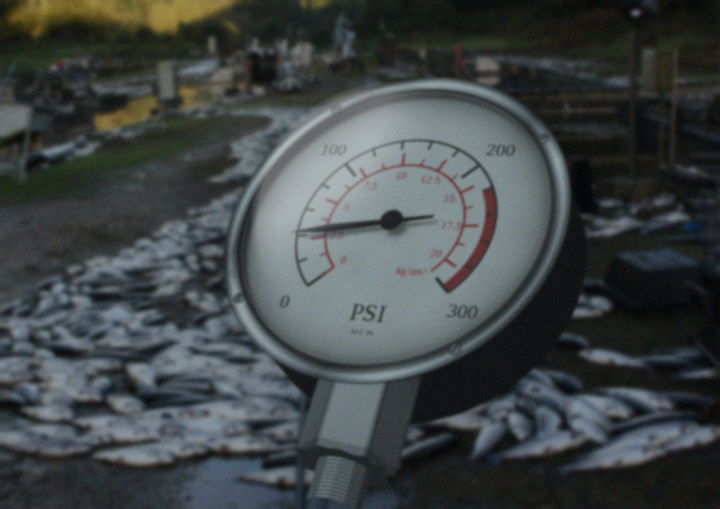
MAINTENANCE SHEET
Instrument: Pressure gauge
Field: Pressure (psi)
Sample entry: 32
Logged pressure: 40
